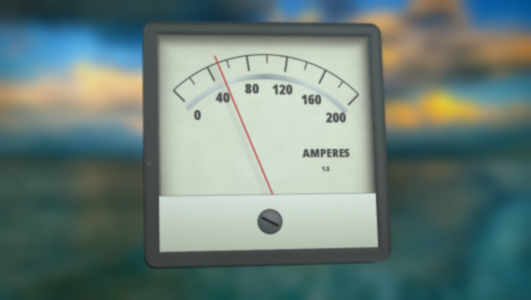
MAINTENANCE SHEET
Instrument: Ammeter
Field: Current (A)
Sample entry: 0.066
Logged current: 50
